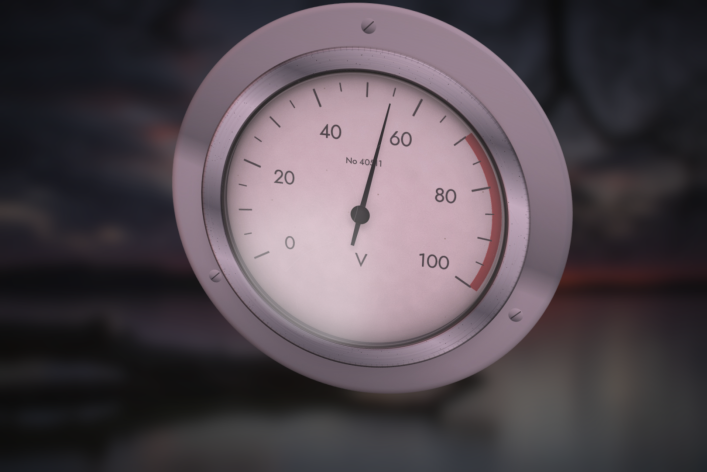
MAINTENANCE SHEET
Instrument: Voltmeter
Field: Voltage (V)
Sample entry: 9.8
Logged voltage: 55
